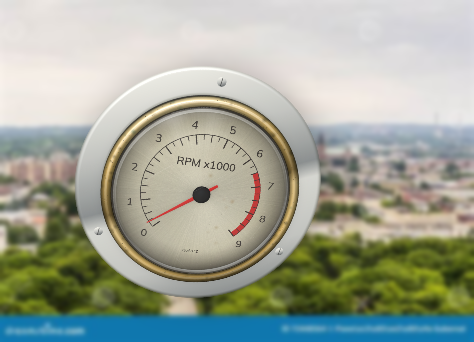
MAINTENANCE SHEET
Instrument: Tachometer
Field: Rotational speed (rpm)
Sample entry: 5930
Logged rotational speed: 250
